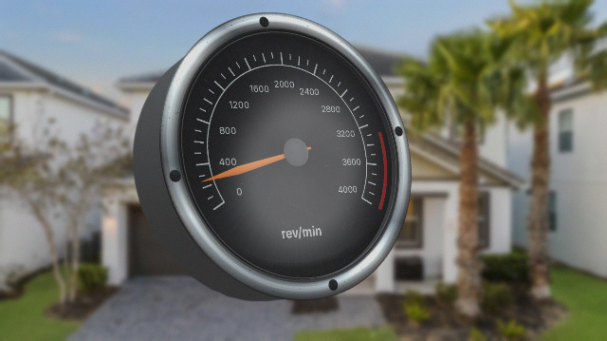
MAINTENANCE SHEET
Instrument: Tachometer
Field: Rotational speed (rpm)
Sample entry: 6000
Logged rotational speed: 250
